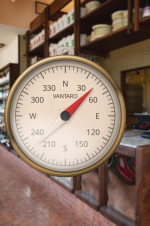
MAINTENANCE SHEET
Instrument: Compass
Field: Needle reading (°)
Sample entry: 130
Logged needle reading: 45
